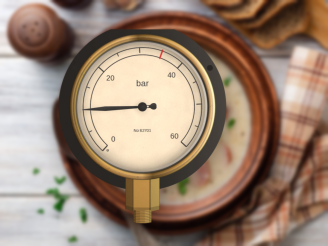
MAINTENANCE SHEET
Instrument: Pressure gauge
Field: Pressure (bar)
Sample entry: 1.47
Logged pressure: 10
